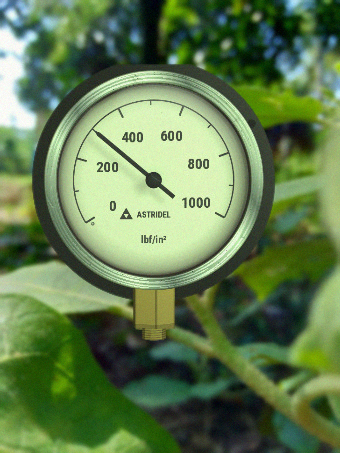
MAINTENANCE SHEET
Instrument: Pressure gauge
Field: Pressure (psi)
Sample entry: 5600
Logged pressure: 300
